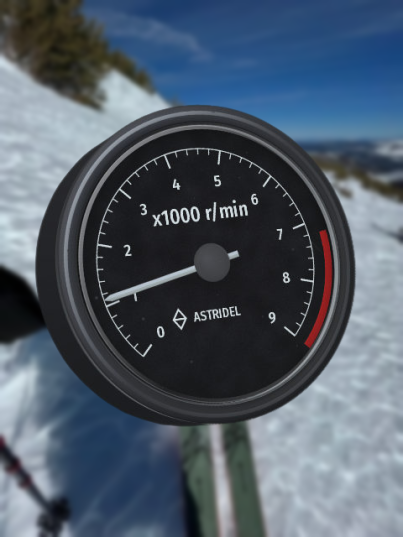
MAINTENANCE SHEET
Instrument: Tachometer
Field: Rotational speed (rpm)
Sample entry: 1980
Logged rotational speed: 1100
